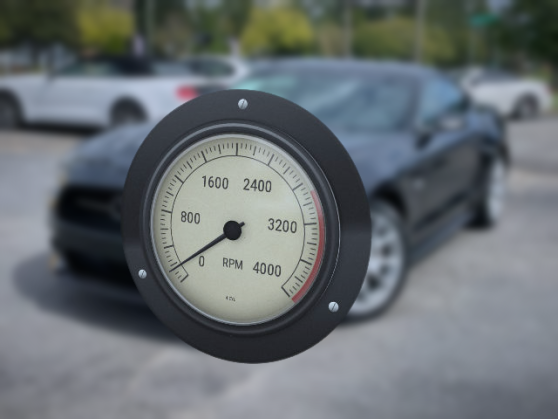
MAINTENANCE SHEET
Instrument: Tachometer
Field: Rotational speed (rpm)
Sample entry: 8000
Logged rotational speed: 150
